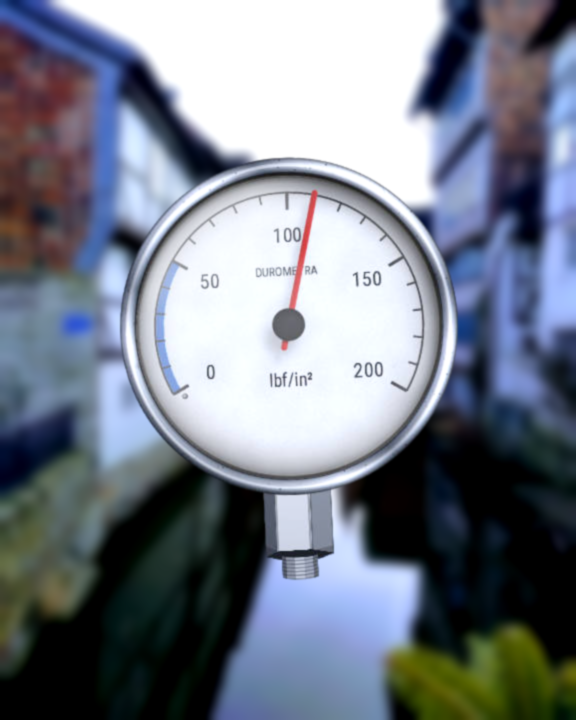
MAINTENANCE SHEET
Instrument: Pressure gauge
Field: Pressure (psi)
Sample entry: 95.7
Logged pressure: 110
